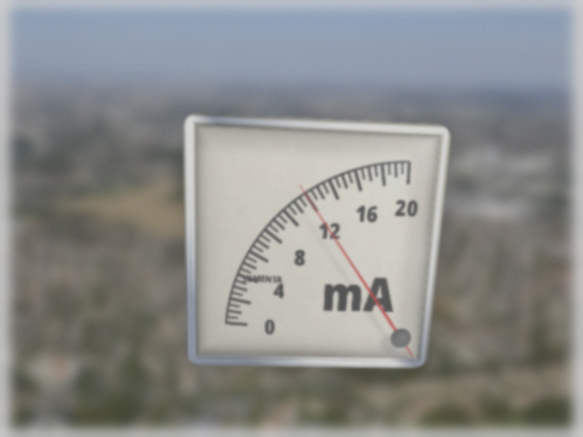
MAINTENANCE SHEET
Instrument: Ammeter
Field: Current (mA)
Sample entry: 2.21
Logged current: 12
